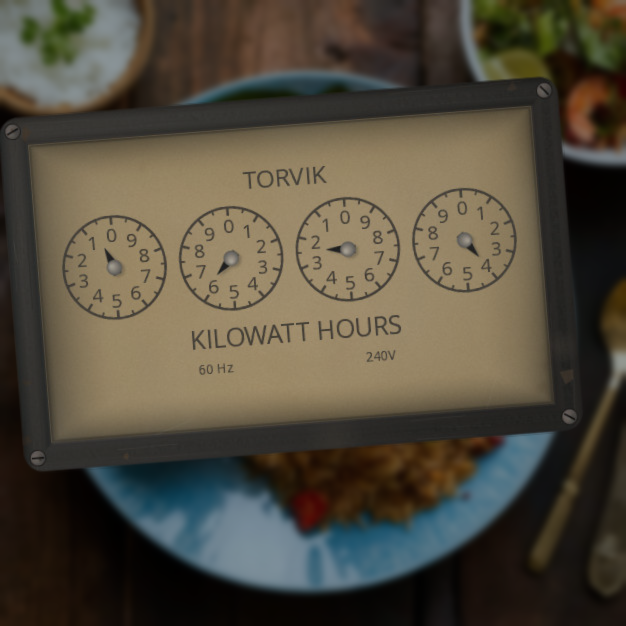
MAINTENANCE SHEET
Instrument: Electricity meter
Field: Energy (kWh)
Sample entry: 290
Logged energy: 624
